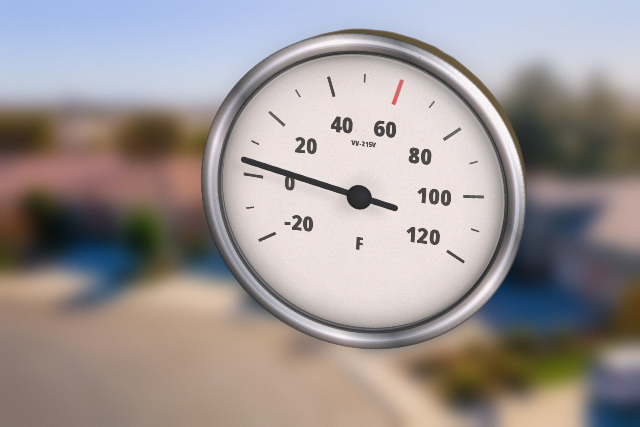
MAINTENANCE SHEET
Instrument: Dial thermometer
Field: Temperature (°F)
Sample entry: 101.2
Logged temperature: 5
